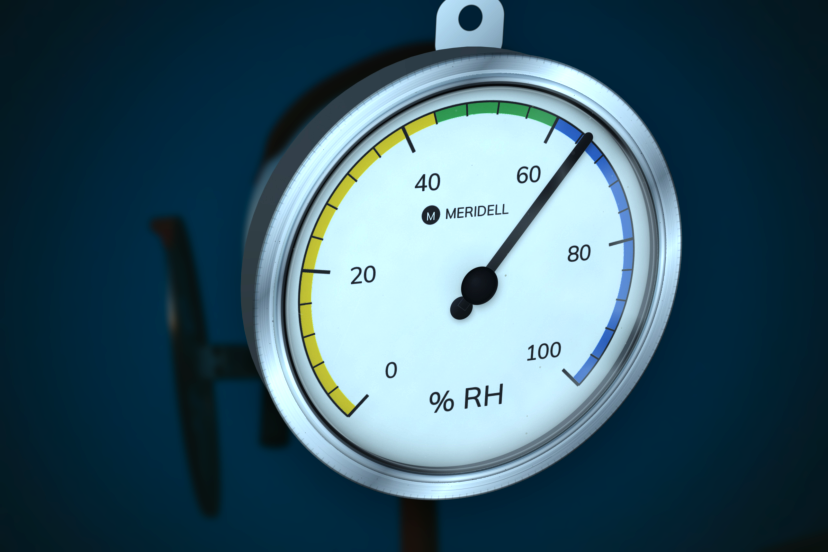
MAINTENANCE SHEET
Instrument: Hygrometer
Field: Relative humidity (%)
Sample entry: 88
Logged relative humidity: 64
